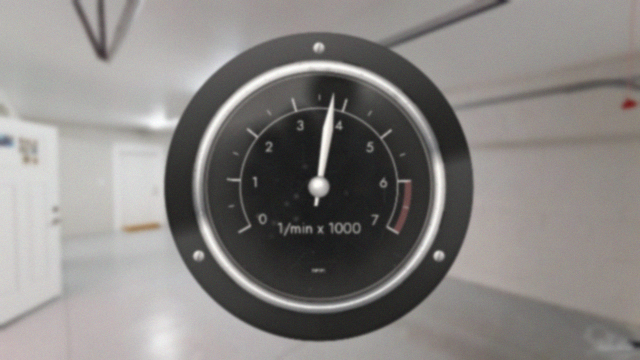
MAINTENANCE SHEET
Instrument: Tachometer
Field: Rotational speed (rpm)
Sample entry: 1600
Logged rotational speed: 3750
